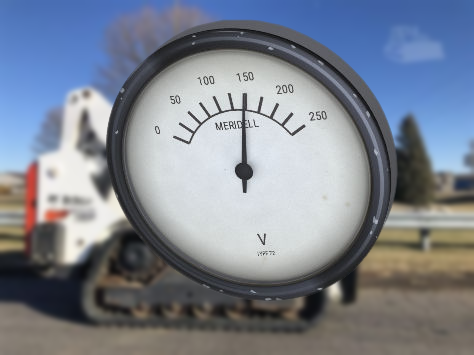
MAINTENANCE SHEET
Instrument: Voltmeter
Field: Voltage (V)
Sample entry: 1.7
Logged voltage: 150
